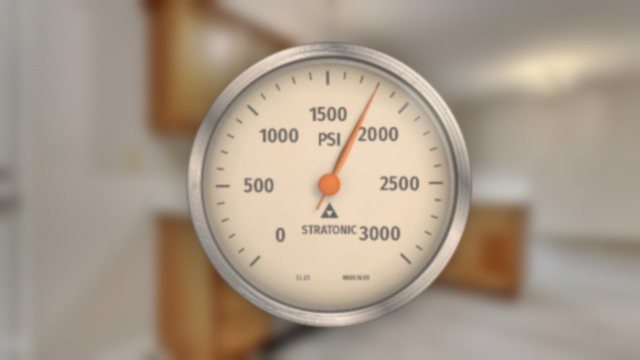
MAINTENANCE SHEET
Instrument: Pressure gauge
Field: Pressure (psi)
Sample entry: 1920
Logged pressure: 1800
